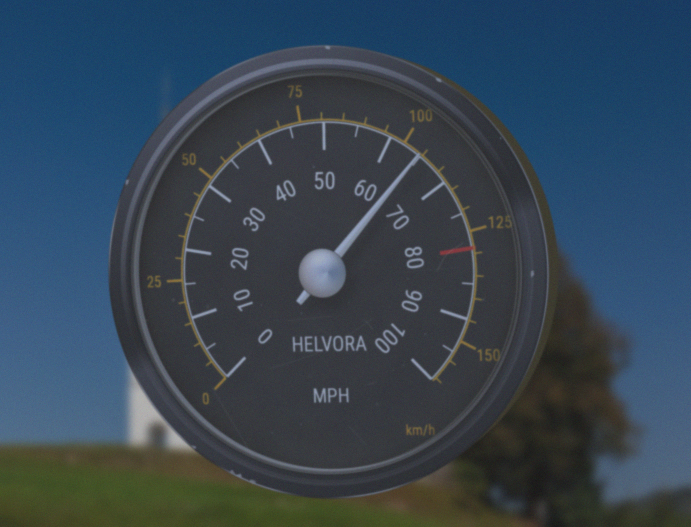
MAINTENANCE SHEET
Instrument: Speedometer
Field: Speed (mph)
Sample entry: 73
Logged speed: 65
